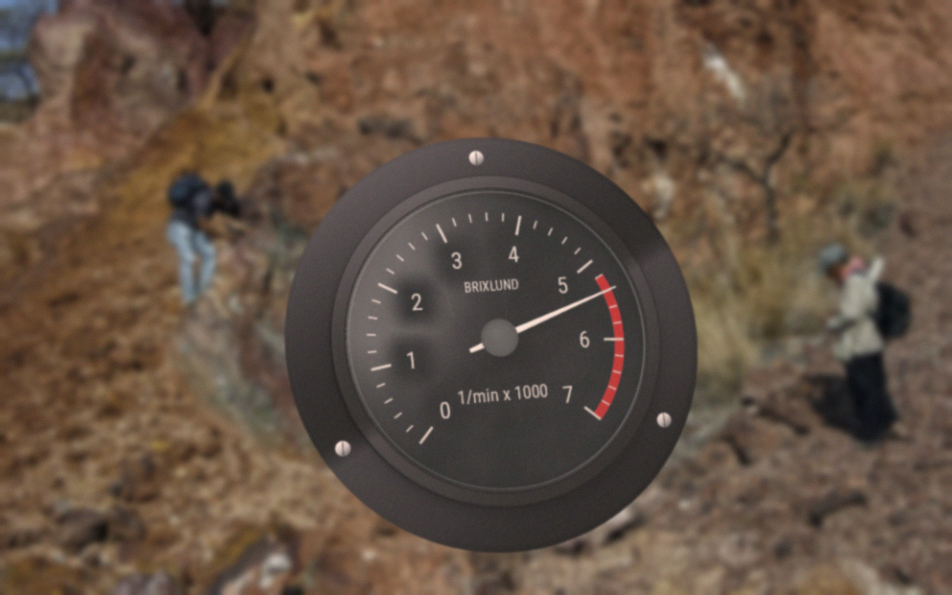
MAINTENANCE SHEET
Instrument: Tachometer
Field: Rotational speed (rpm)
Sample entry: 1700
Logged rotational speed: 5400
